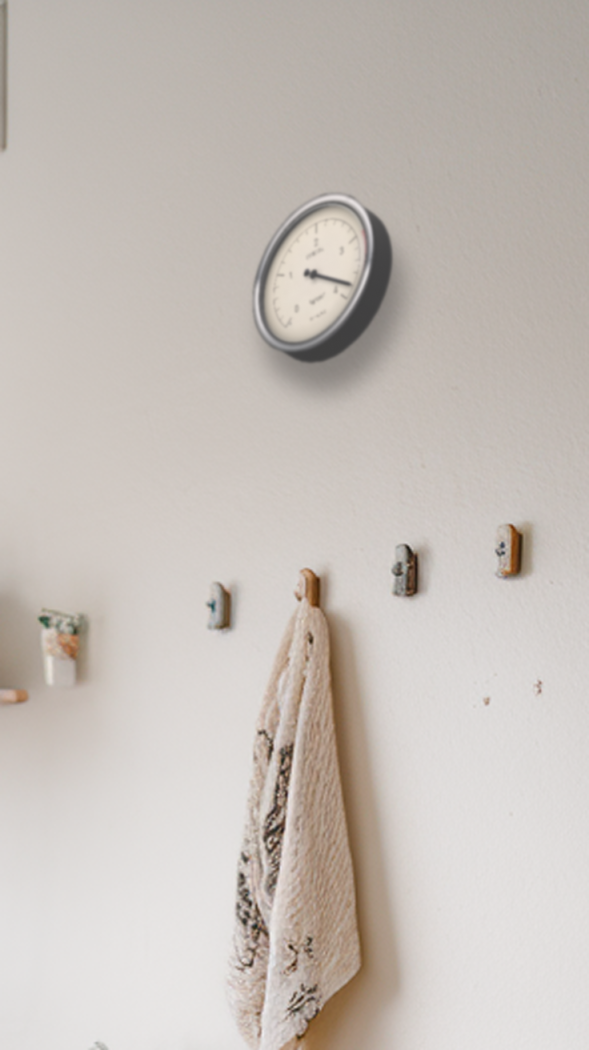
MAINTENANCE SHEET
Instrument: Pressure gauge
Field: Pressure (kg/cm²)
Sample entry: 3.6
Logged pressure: 3.8
